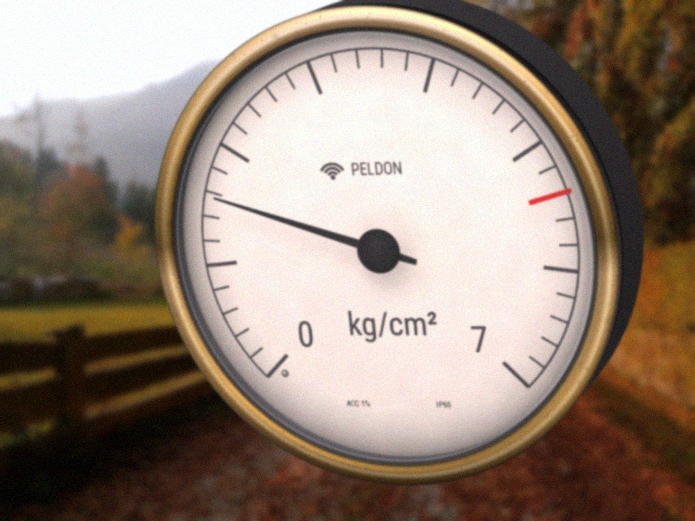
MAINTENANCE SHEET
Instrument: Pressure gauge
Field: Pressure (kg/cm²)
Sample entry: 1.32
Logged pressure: 1.6
